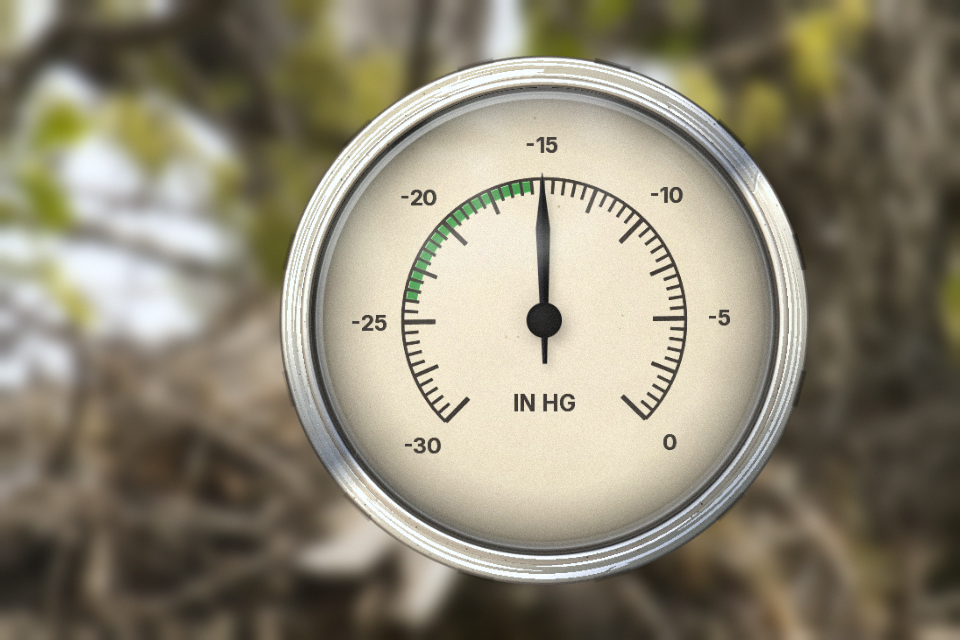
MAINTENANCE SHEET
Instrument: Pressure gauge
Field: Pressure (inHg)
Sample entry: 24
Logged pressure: -15
